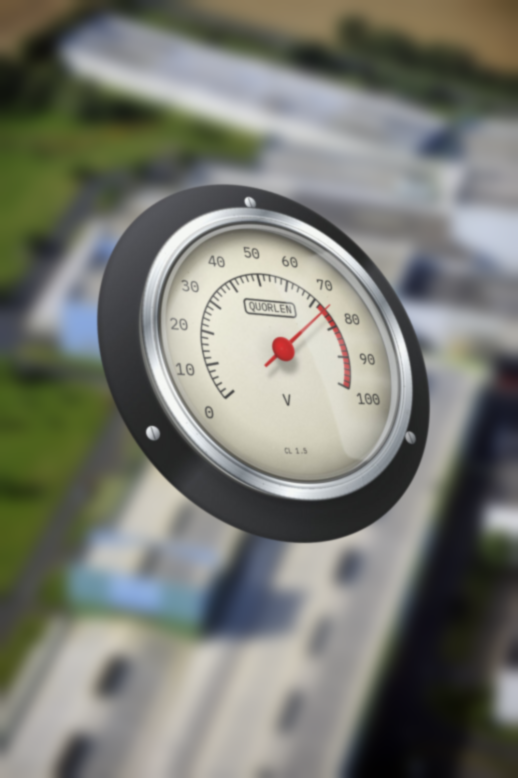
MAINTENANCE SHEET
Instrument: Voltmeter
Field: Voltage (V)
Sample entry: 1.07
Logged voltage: 74
